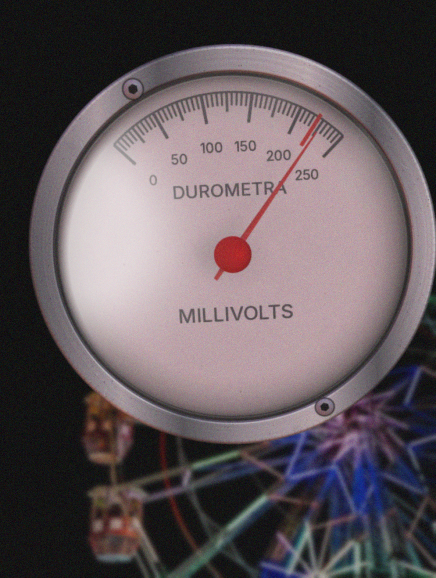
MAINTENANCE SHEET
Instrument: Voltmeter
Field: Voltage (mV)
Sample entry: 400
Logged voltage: 225
